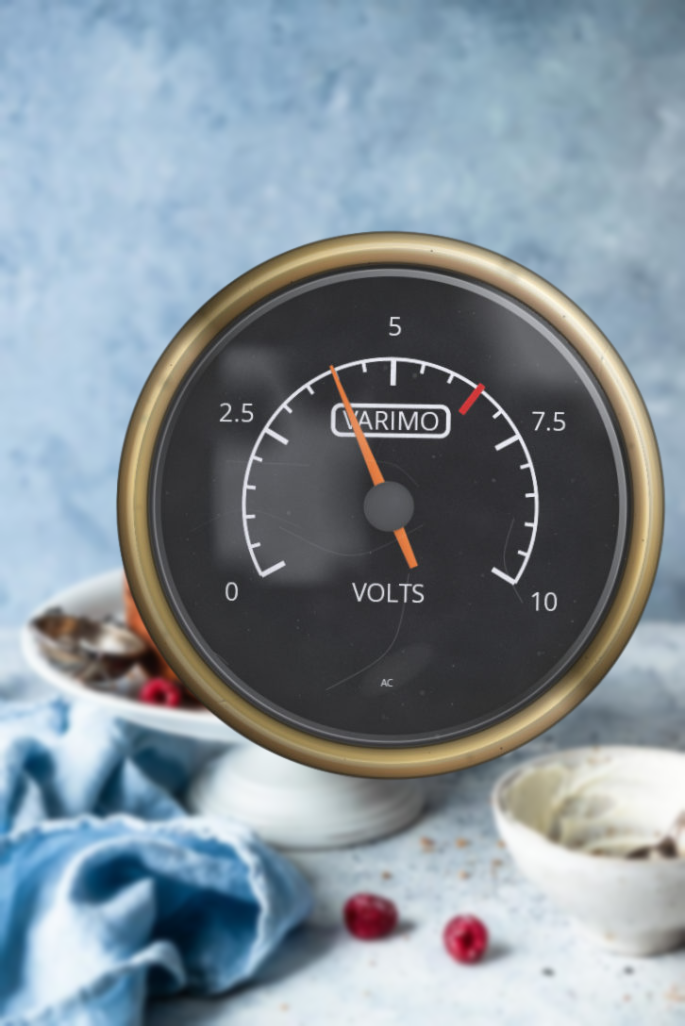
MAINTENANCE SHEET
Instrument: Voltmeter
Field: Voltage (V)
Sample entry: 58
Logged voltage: 4
